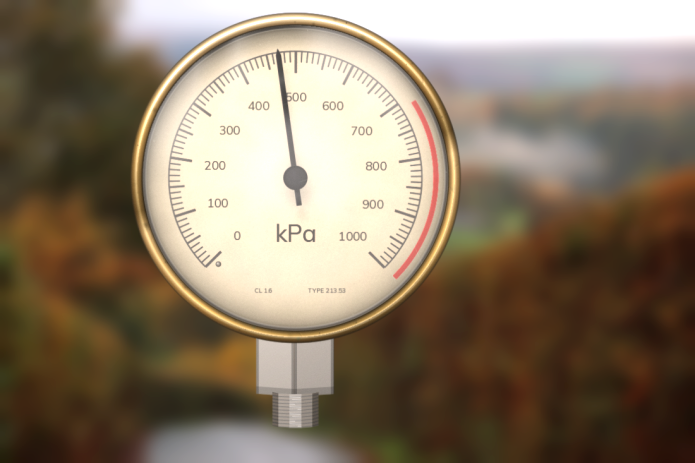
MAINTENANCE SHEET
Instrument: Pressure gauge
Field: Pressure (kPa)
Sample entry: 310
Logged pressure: 470
